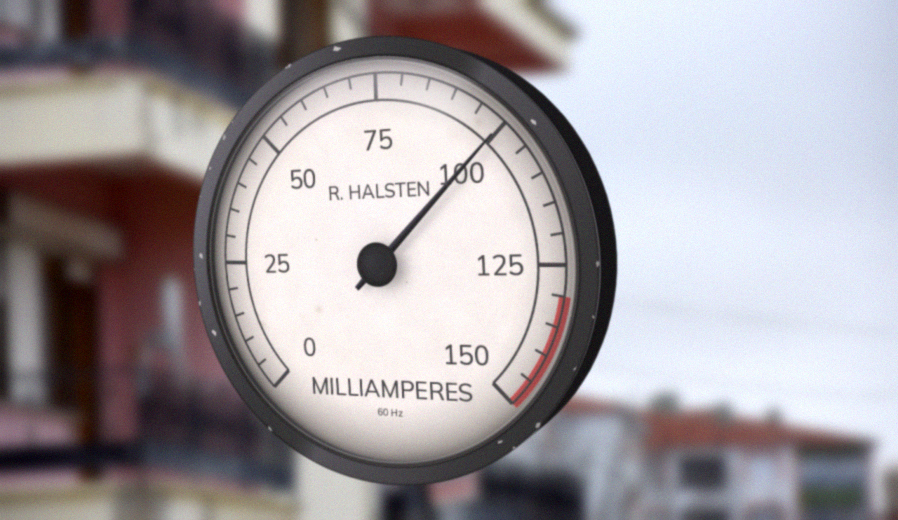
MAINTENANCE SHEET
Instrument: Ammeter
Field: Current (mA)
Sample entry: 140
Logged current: 100
